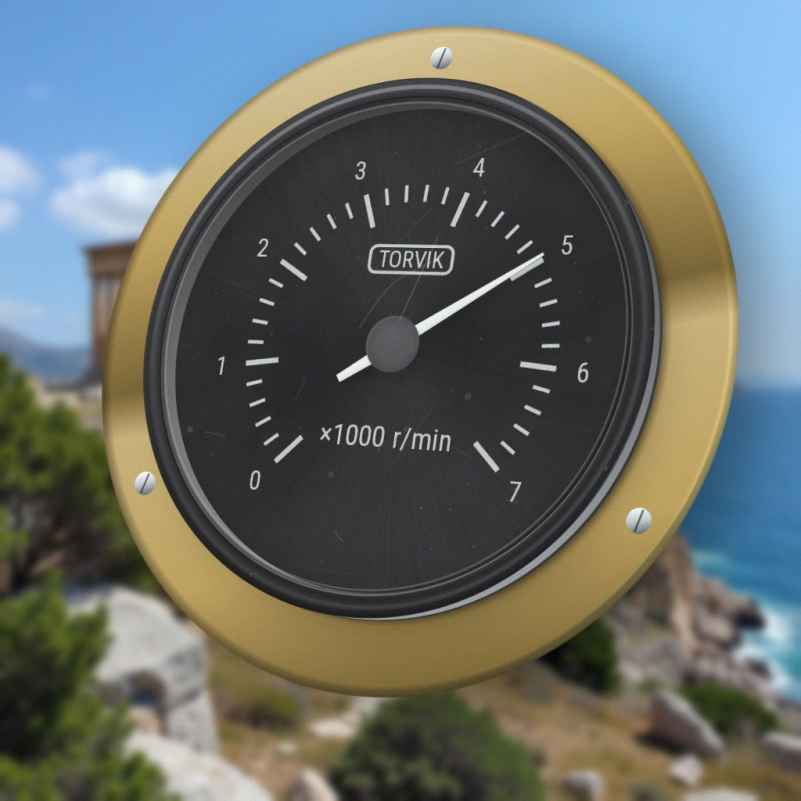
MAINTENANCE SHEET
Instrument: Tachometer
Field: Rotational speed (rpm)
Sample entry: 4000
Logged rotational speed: 5000
